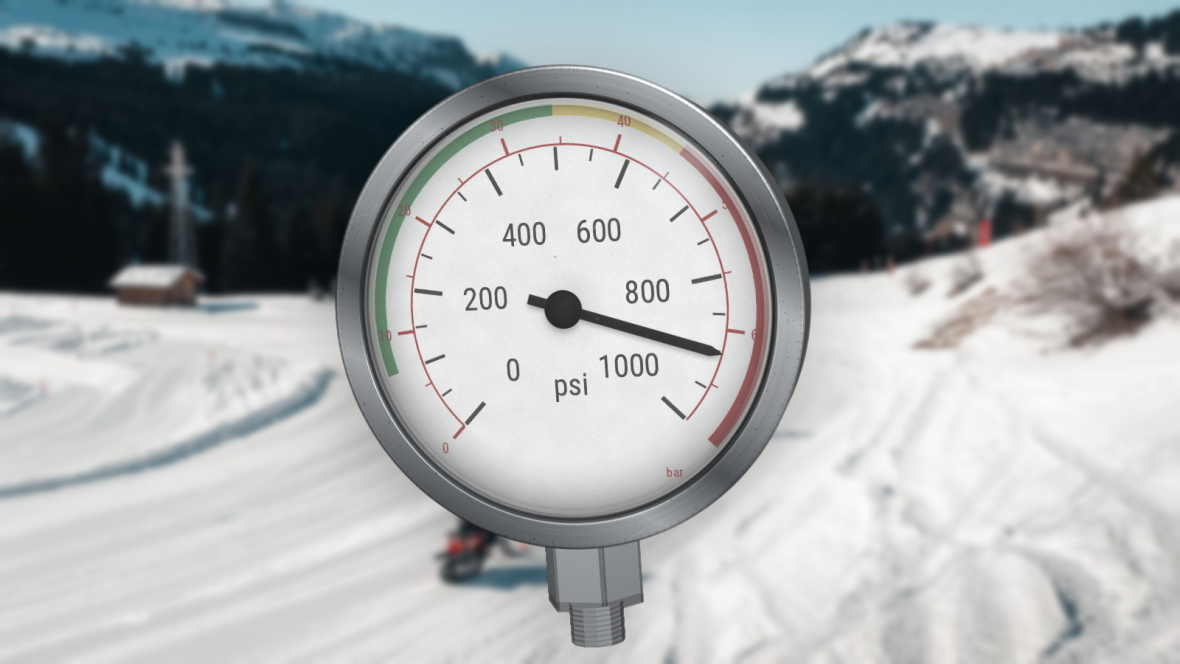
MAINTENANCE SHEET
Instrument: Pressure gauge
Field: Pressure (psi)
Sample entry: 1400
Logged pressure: 900
